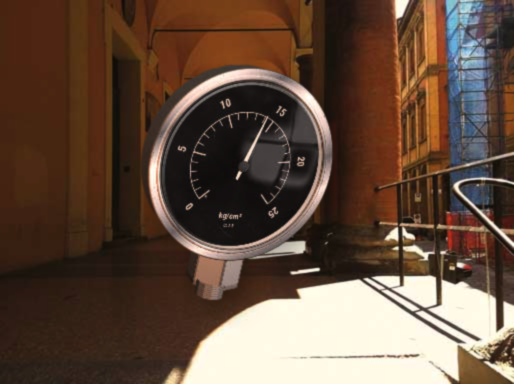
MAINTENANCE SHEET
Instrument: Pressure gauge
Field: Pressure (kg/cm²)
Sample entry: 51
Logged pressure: 14
